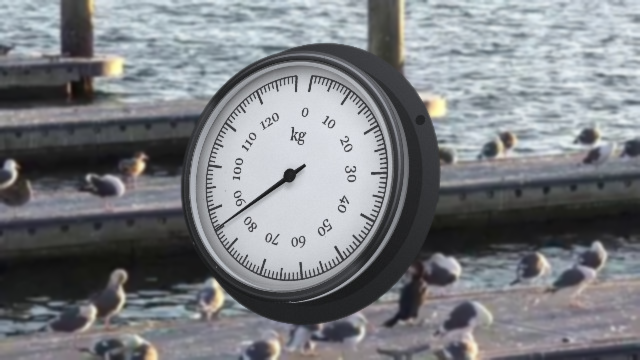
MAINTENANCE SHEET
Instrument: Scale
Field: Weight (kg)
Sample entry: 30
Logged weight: 85
